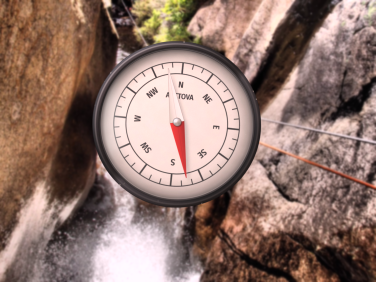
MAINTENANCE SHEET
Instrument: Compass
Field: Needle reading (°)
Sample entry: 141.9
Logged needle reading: 165
